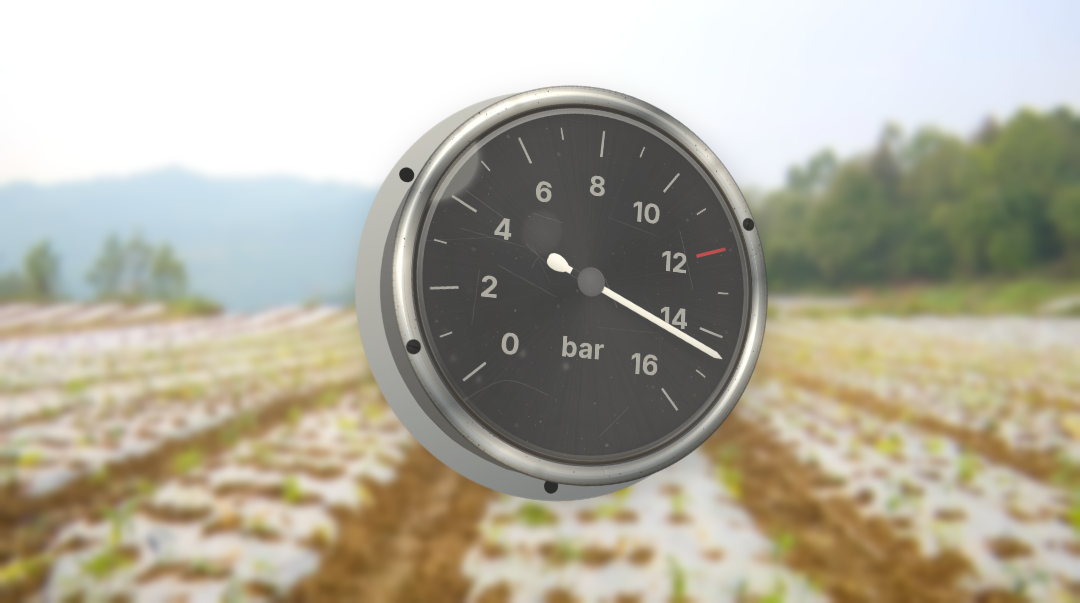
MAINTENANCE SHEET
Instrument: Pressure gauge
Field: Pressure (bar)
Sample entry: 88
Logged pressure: 14.5
